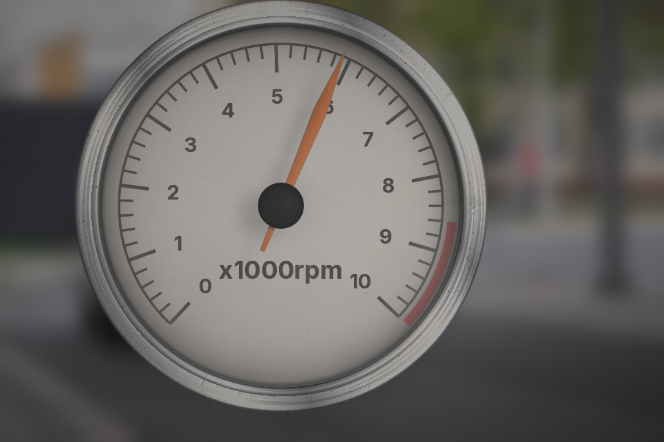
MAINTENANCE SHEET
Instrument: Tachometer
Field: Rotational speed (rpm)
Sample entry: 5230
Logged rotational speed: 5900
